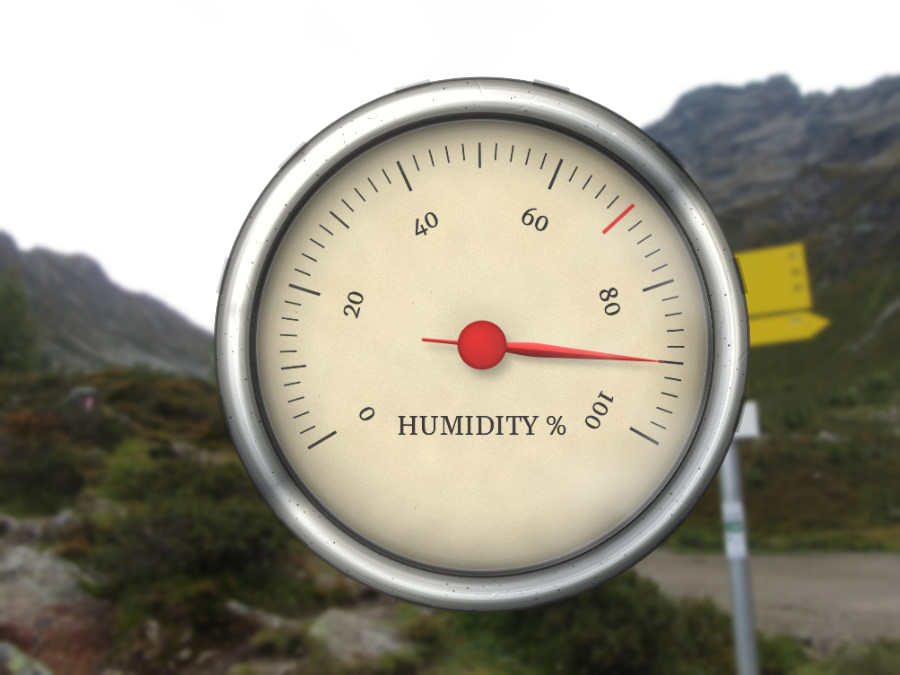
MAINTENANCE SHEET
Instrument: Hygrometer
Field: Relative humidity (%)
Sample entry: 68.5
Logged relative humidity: 90
